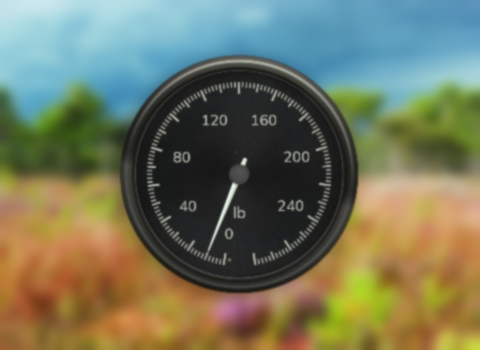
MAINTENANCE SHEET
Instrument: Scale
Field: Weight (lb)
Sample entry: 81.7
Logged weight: 10
